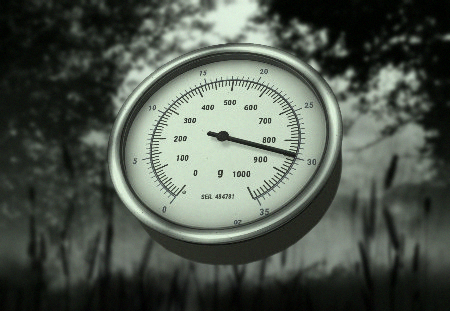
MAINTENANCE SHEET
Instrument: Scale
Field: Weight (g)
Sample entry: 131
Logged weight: 850
